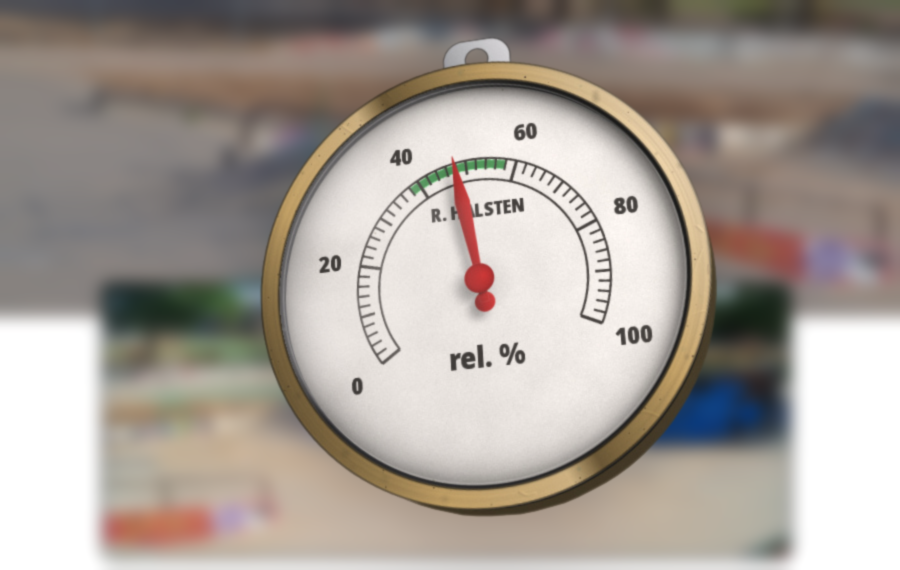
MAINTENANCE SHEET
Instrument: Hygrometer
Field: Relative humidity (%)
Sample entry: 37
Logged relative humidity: 48
